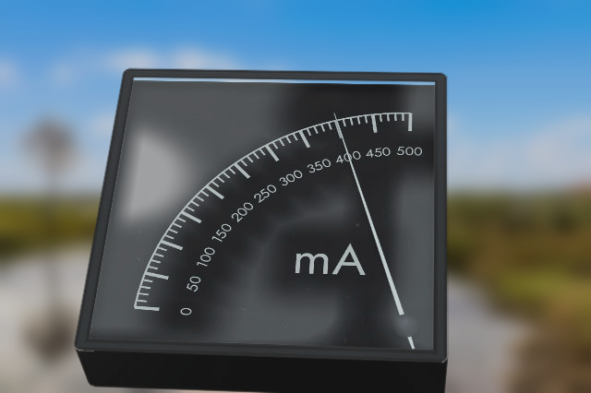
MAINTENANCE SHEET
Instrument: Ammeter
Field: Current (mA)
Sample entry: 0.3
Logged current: 400
